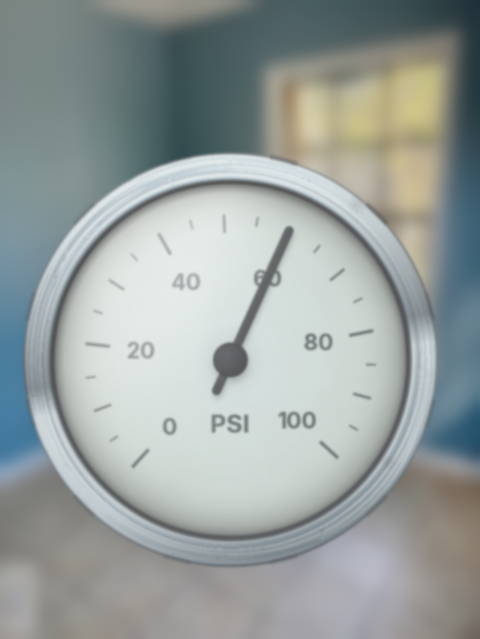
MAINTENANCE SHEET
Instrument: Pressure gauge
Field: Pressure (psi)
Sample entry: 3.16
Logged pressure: 60
